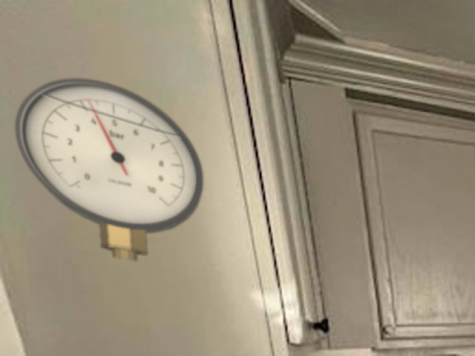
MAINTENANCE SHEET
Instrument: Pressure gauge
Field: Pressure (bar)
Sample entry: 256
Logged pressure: 4.25
